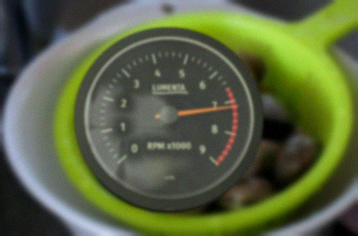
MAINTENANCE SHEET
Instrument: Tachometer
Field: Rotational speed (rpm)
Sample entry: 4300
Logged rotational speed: 7200
